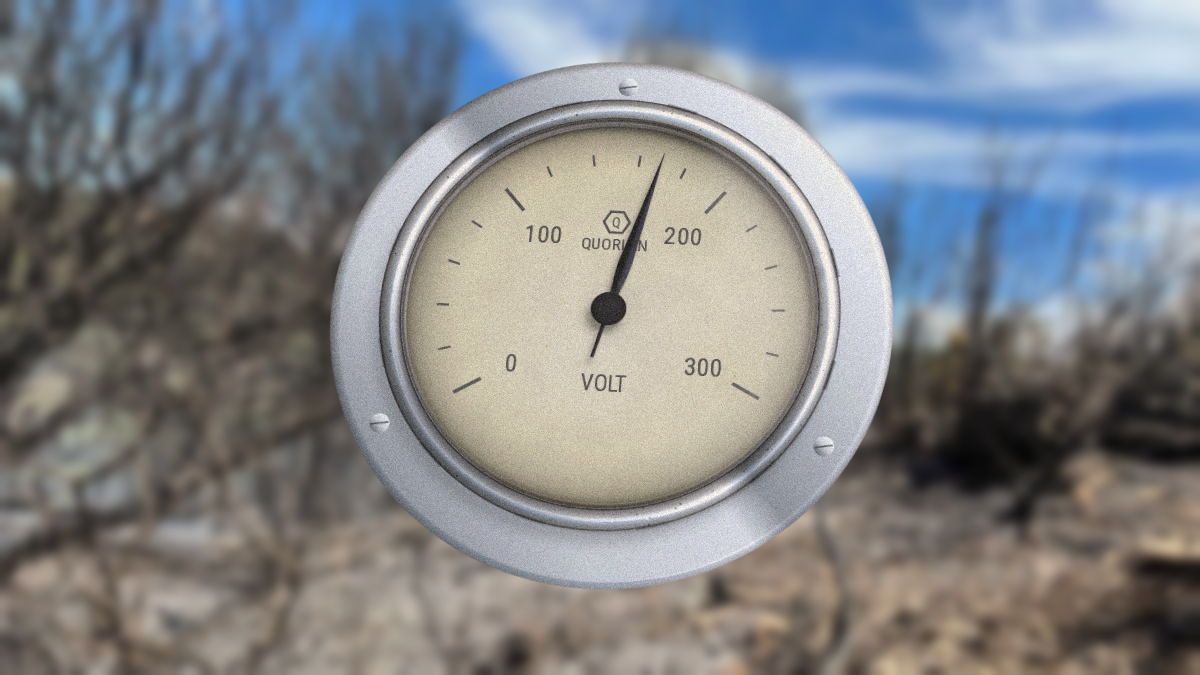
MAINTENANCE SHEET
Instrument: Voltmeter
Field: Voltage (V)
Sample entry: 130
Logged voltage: 170
